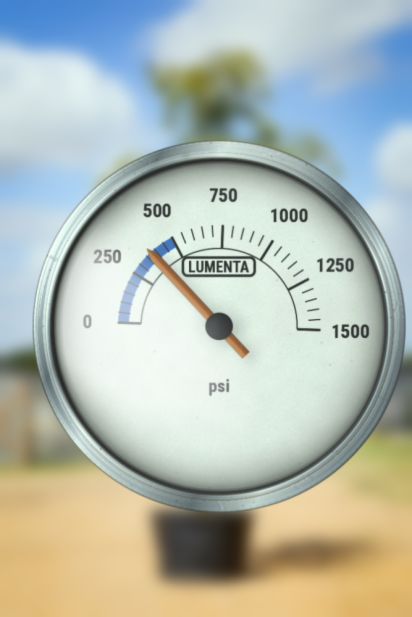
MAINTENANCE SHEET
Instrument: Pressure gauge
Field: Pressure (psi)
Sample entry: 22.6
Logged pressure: 375
